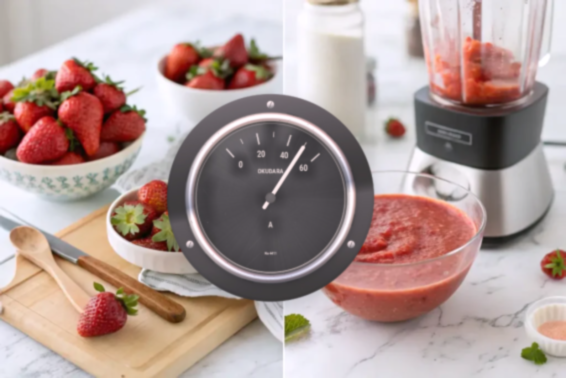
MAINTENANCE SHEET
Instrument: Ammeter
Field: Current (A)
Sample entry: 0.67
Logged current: 50
